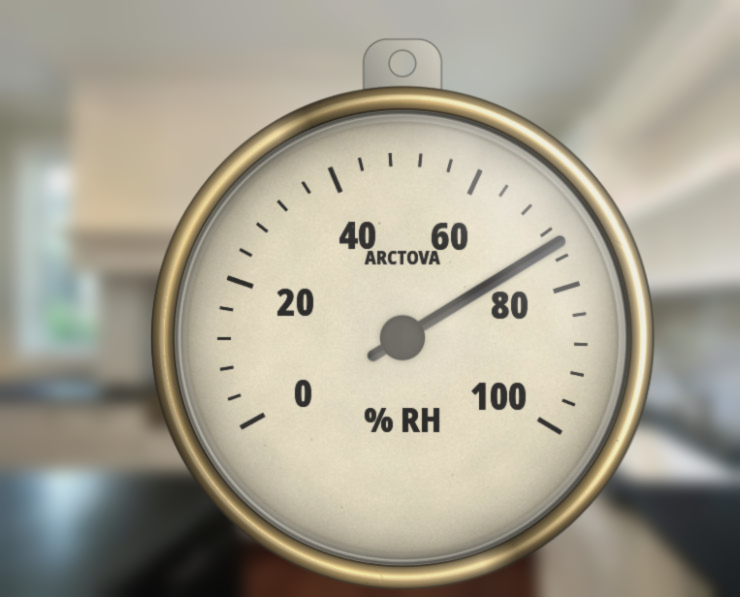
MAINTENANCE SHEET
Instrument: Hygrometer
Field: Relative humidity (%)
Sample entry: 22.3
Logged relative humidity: 74
